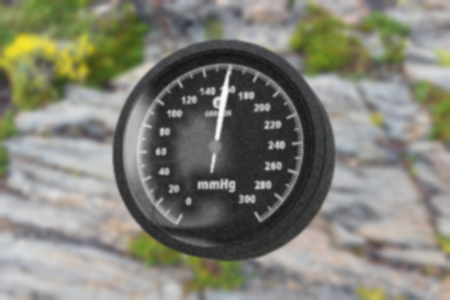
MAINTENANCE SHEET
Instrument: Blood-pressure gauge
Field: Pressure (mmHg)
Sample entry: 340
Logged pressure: 160
